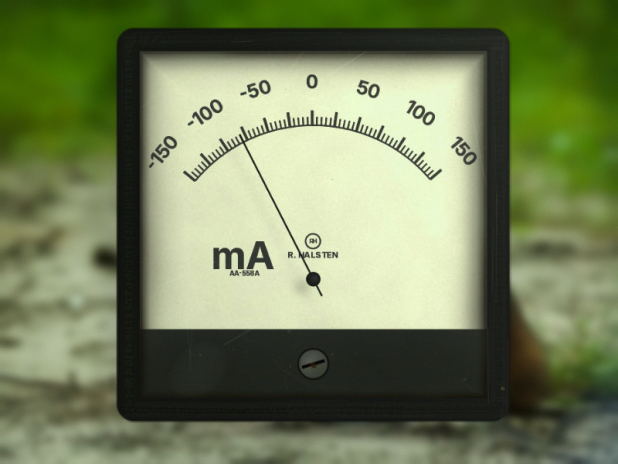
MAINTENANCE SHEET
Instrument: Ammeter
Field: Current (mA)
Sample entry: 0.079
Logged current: -80
